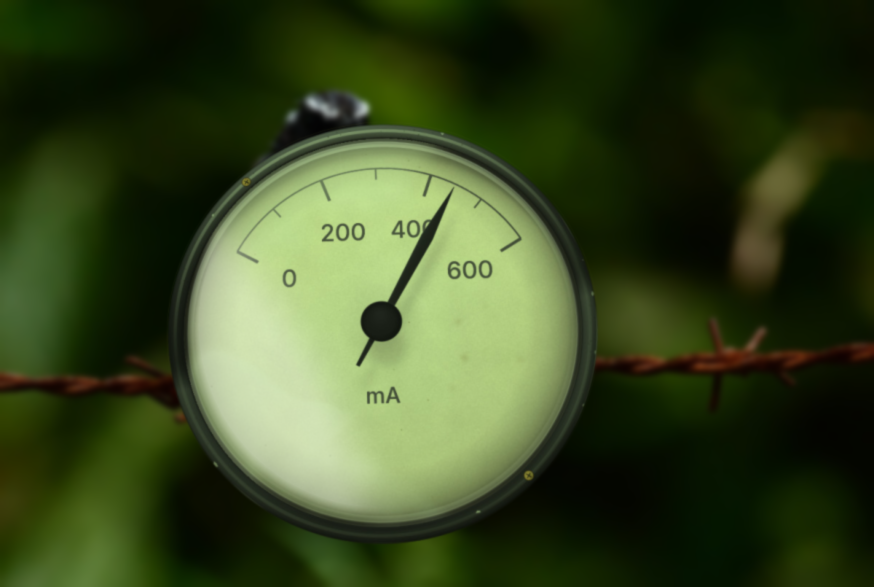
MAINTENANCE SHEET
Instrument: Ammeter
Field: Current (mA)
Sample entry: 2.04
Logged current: 450
